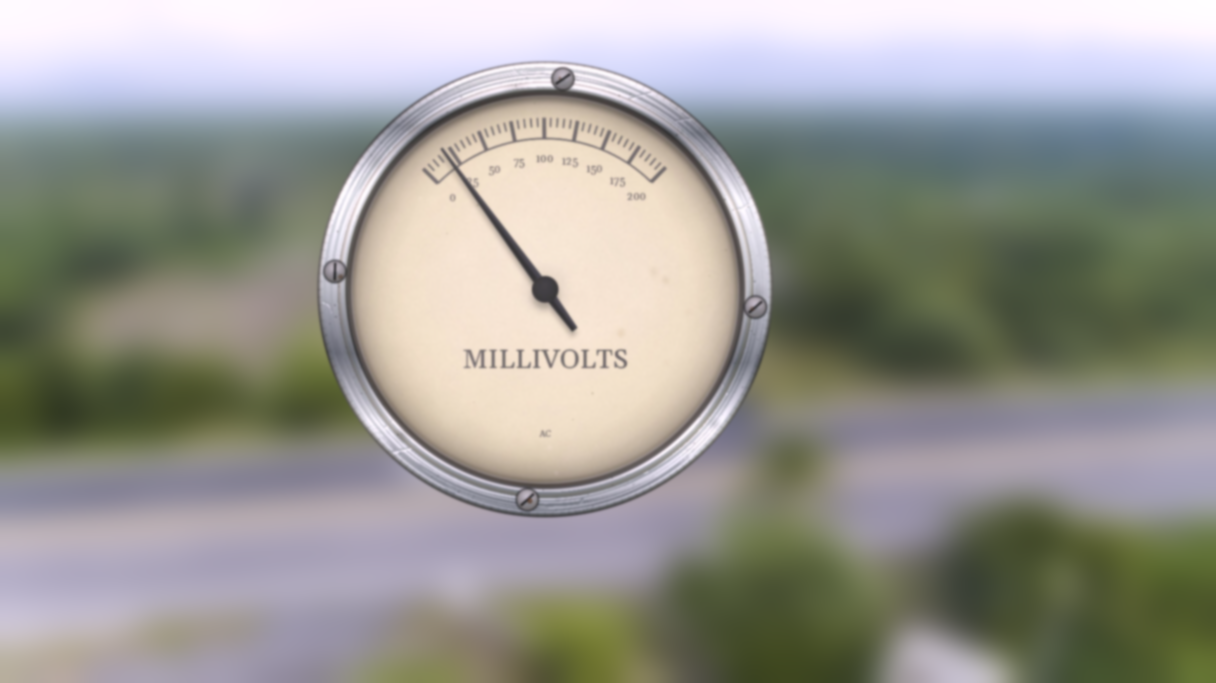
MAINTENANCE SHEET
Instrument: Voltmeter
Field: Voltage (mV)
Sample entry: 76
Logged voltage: 20
